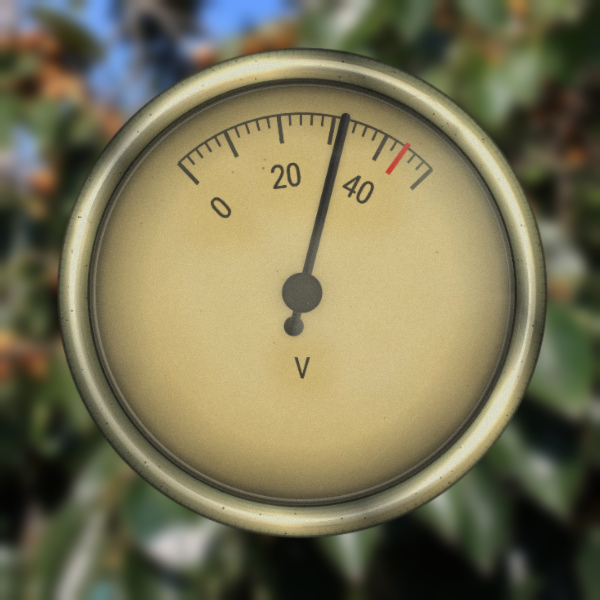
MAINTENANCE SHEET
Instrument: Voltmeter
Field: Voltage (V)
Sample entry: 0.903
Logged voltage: 32
